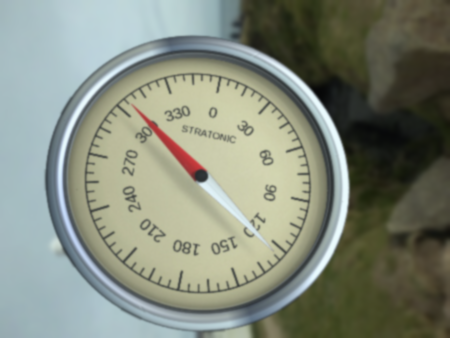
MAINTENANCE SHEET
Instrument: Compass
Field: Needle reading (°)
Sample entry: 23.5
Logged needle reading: 305
